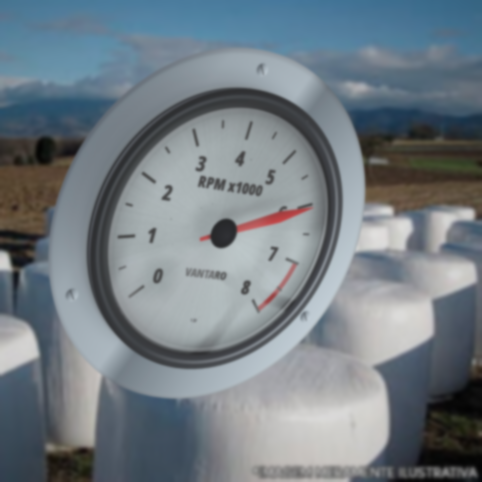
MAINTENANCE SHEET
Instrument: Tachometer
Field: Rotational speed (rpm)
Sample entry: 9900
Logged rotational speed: 6000
